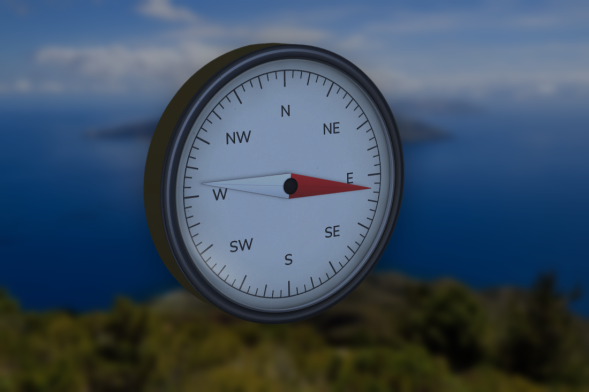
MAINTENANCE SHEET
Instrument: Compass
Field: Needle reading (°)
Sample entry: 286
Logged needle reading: 97.5
